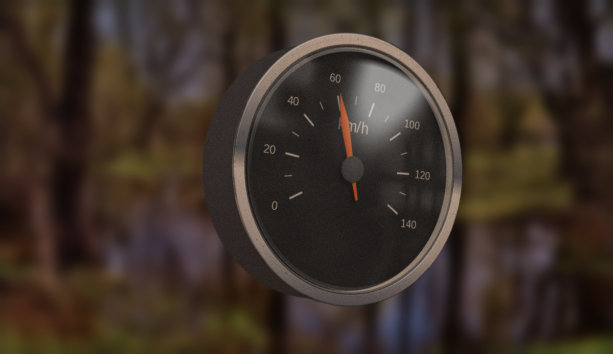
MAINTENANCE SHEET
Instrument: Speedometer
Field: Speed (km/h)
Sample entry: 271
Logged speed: 60
